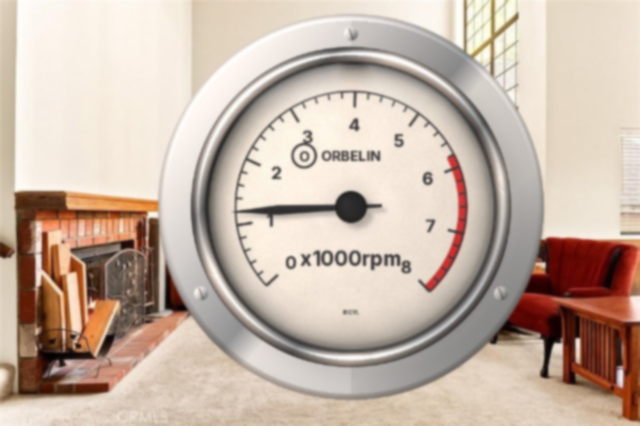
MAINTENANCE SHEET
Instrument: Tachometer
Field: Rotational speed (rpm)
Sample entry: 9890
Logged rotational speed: 1200
